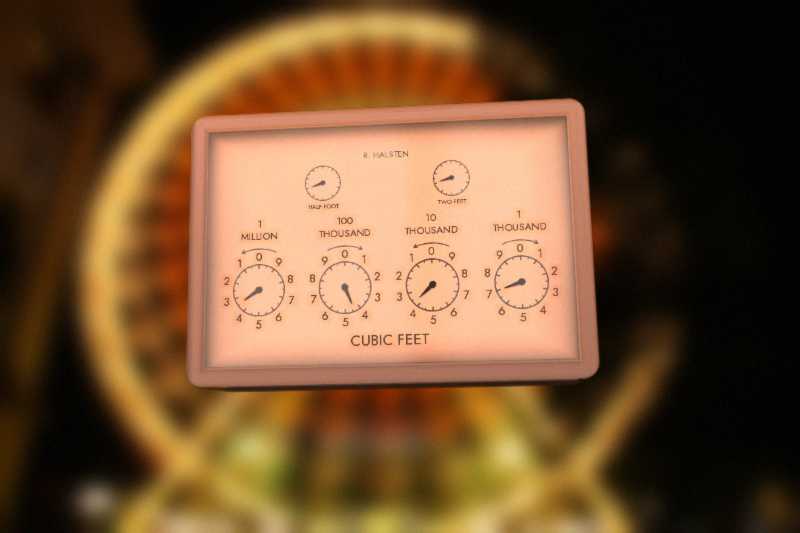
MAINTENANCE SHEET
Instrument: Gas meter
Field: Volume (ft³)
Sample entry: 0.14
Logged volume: 343700
